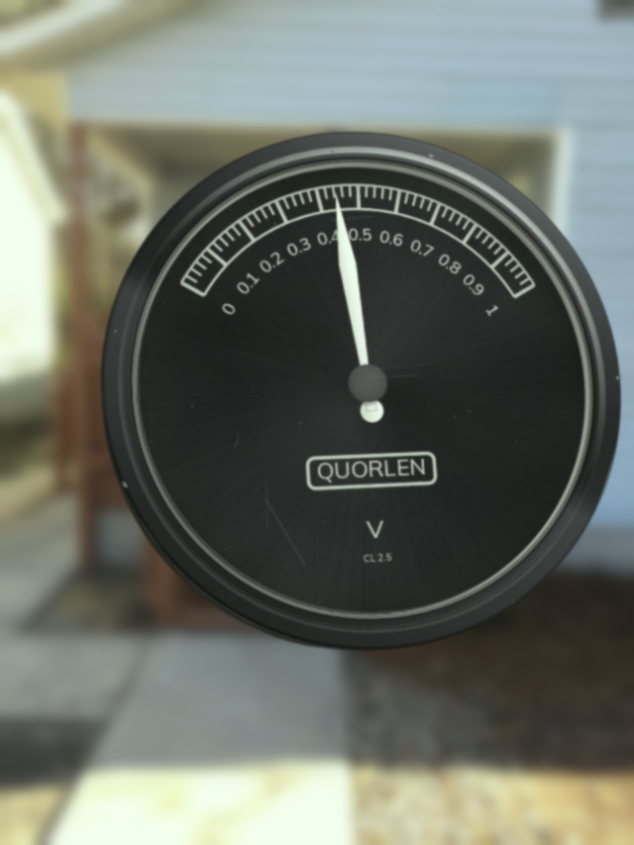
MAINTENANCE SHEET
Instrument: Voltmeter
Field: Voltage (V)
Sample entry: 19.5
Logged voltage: 0.44
